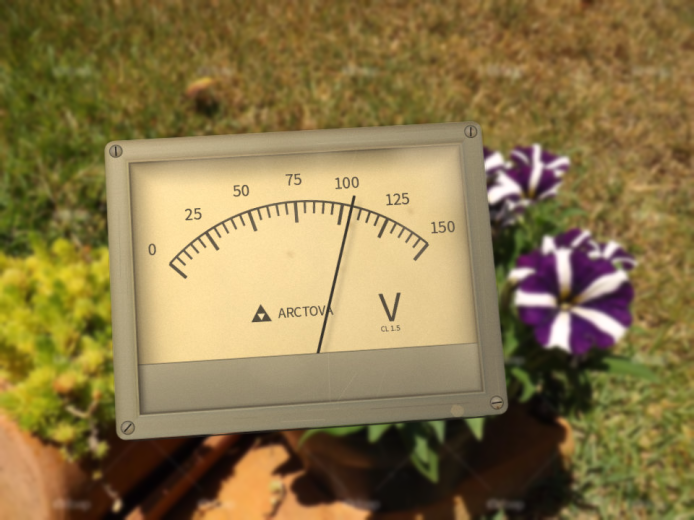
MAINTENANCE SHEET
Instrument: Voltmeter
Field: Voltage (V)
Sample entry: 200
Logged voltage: 105
